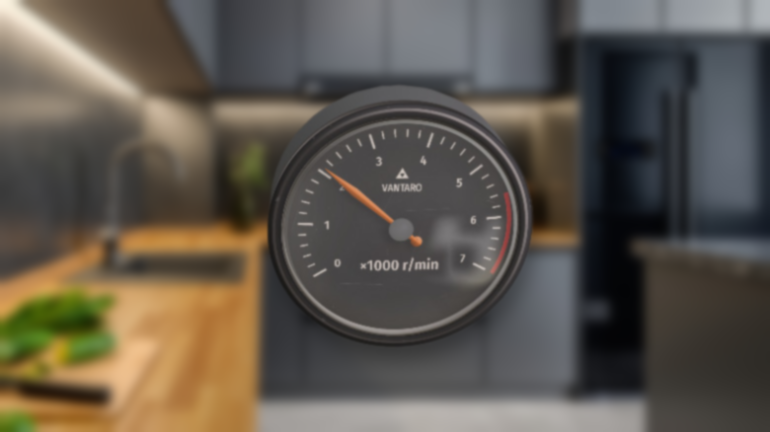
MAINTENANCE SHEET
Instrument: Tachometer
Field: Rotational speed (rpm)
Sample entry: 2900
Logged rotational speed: 2100
